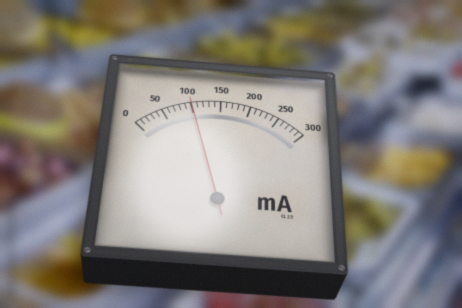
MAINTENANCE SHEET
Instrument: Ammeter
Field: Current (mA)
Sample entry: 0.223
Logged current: 100
